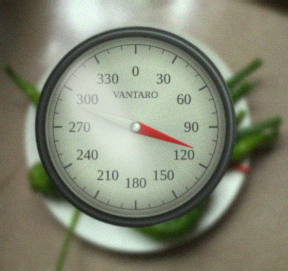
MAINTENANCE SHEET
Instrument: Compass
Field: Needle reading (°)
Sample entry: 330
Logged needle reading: 110
